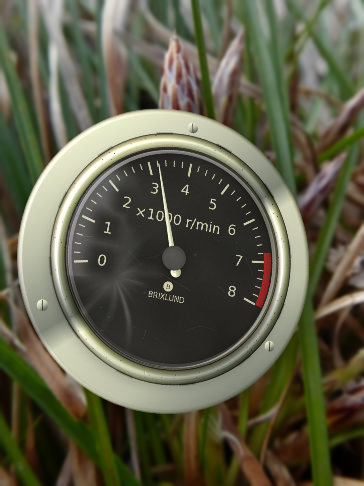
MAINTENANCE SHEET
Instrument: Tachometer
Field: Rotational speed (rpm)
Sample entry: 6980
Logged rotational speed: 3200
